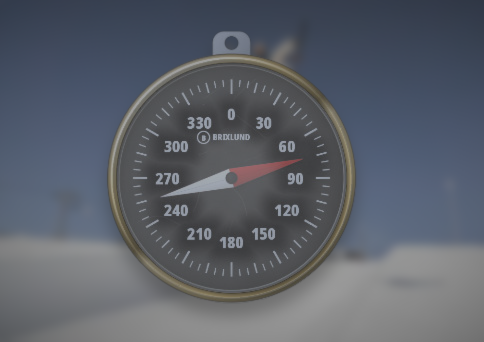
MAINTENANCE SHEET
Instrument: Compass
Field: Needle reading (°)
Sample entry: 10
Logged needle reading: 75
